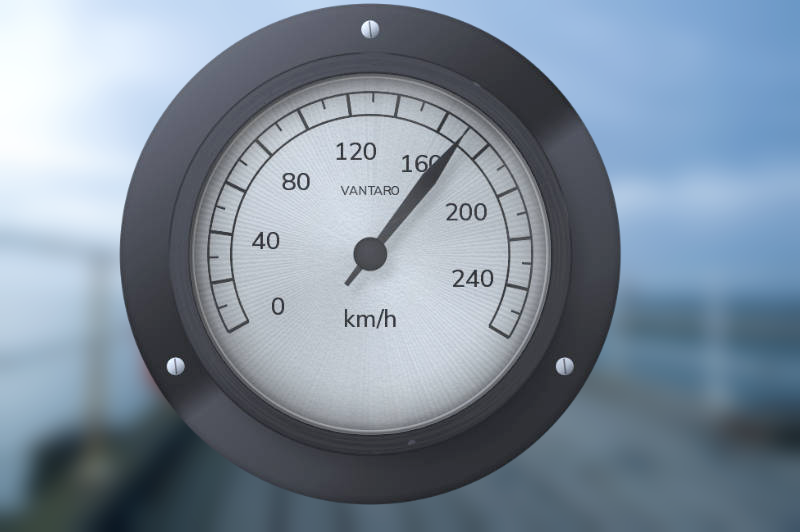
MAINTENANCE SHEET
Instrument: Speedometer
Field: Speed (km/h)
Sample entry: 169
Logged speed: 170
